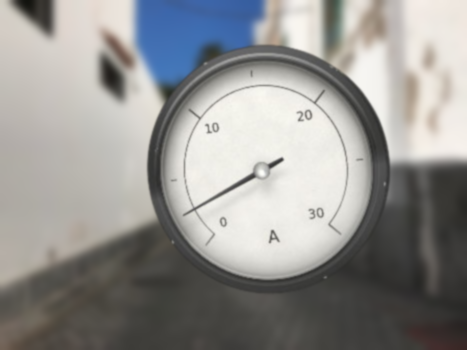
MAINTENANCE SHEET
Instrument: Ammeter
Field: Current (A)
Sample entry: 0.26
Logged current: 2.5
